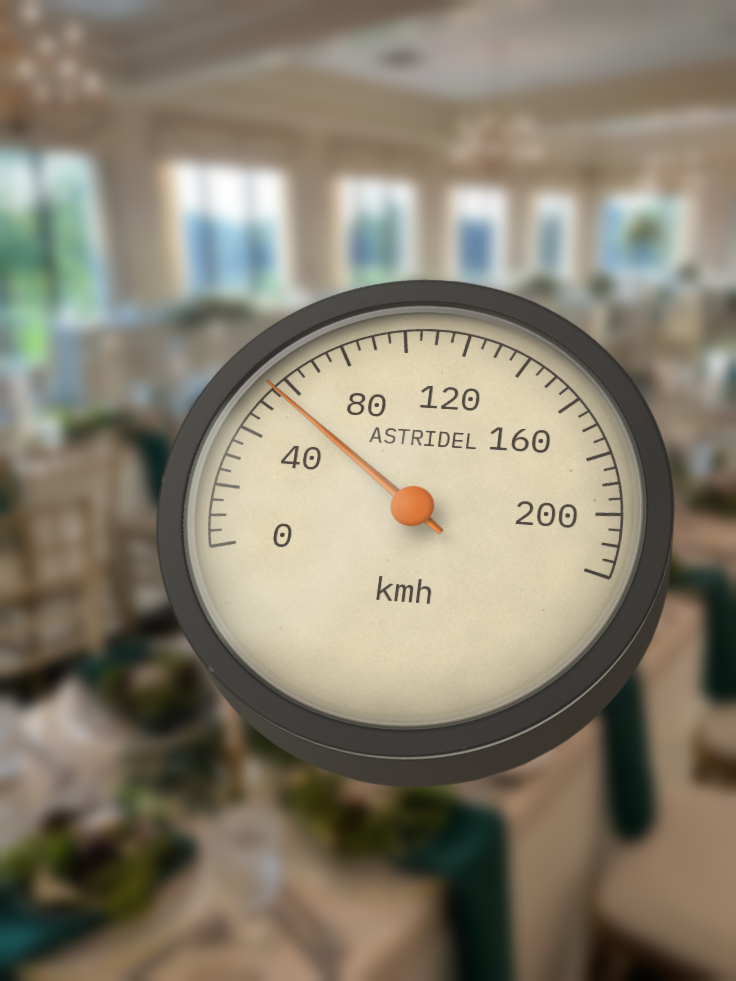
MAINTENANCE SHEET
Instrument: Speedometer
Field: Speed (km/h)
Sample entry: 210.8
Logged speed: 55
